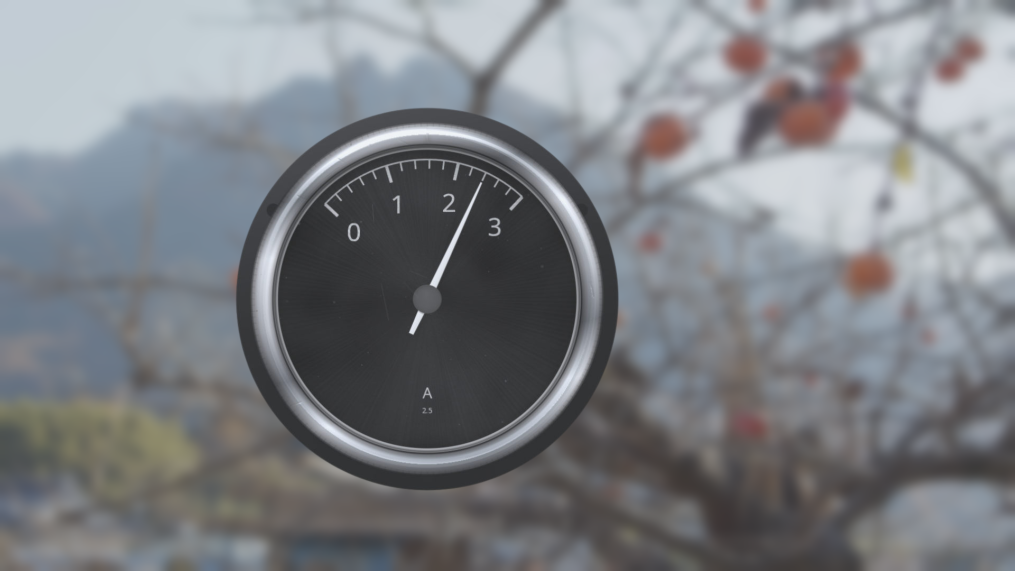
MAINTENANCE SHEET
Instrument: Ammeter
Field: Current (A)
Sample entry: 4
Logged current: 2.4
